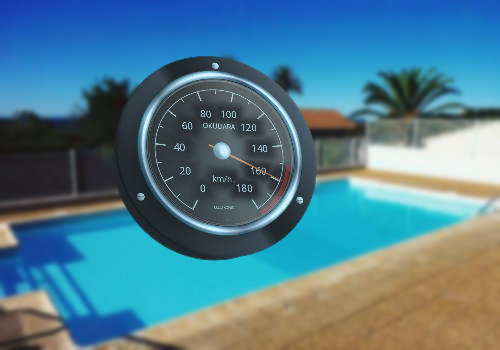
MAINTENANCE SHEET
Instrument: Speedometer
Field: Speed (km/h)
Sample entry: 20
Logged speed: 160
